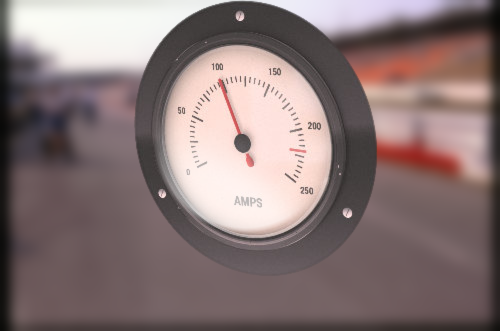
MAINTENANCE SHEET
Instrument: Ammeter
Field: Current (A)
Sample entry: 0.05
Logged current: 100
